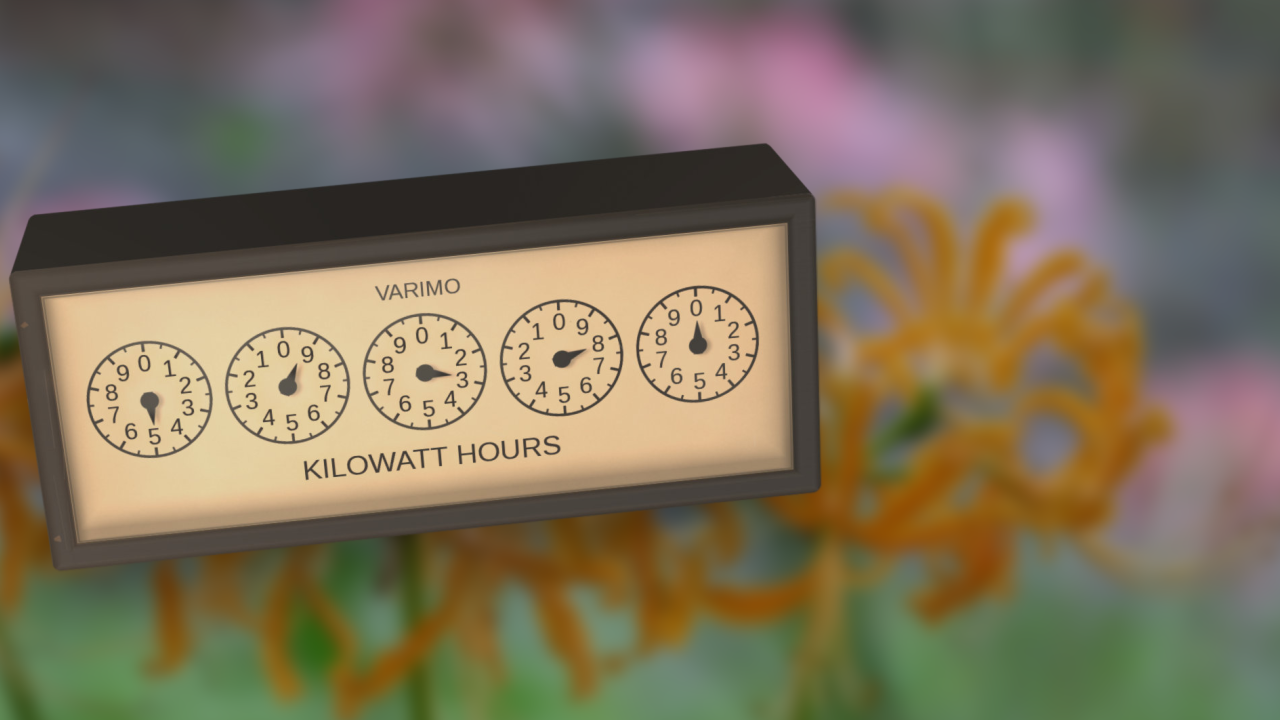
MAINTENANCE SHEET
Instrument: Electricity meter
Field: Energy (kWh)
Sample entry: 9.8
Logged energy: 49280
